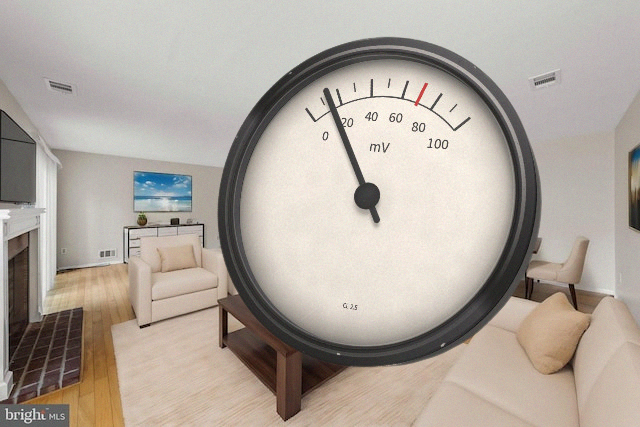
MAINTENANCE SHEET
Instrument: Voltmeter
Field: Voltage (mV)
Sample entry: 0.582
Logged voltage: 15
